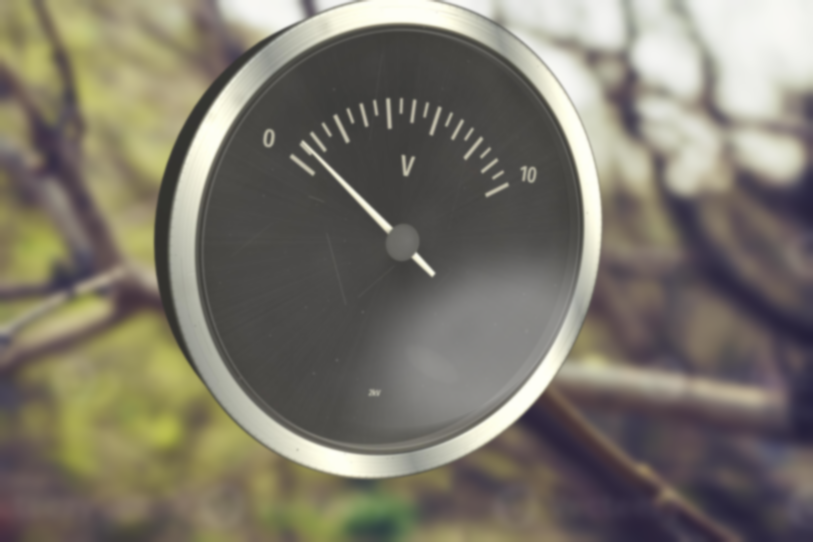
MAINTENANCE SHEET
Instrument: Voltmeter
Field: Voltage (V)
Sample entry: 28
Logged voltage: 0.5
